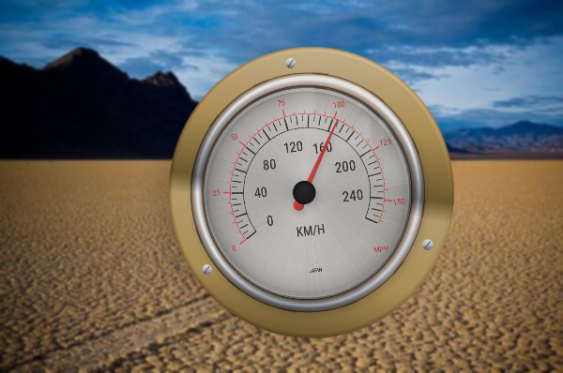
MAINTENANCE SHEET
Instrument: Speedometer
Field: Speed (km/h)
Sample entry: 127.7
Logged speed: 165
